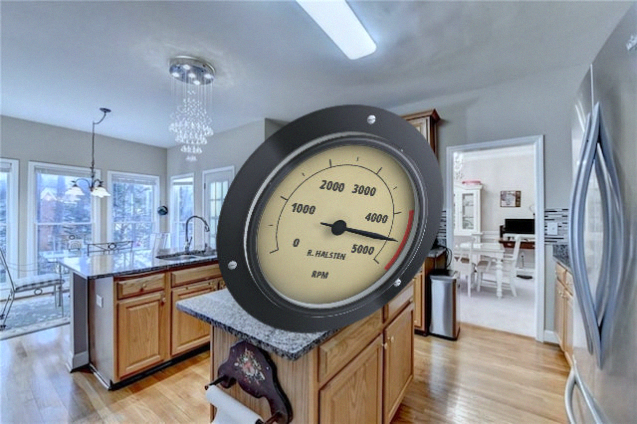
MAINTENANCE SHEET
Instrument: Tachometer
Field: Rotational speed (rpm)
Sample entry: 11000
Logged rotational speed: 4500
